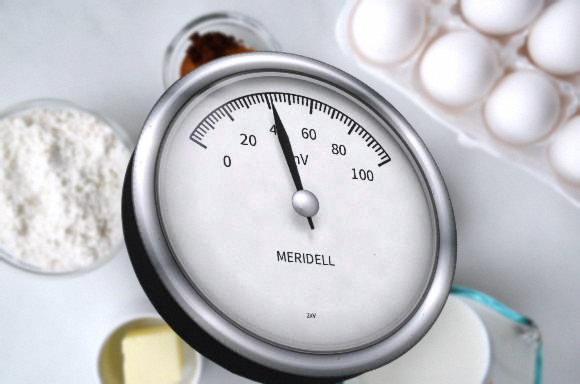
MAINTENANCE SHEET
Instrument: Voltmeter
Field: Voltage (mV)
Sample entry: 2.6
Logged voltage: 40
